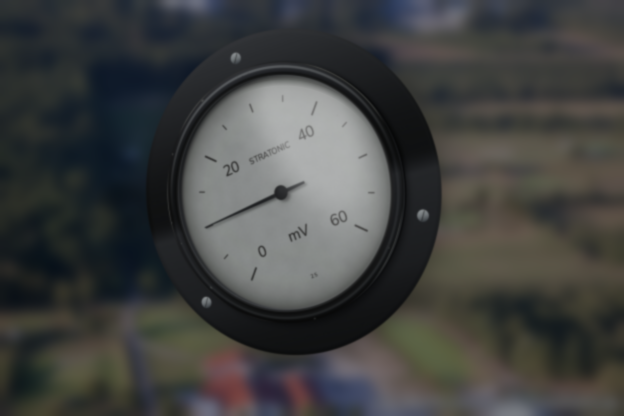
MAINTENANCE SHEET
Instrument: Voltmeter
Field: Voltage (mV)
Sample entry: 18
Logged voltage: 10
